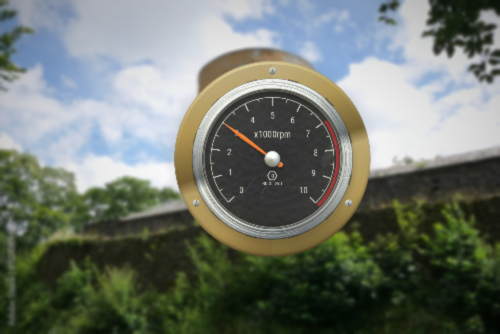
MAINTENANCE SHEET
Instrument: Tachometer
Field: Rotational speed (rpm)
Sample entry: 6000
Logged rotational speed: 3000
